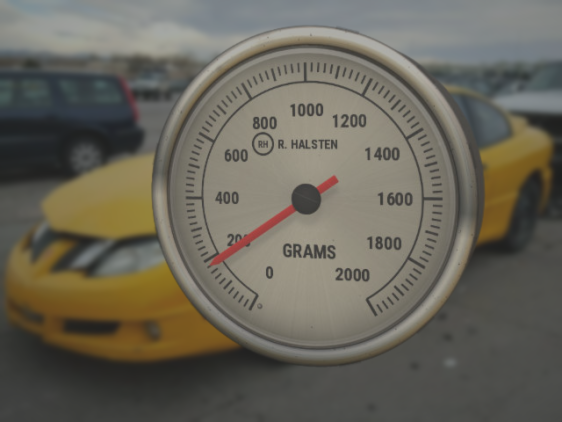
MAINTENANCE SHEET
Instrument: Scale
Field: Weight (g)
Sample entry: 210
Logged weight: 180
